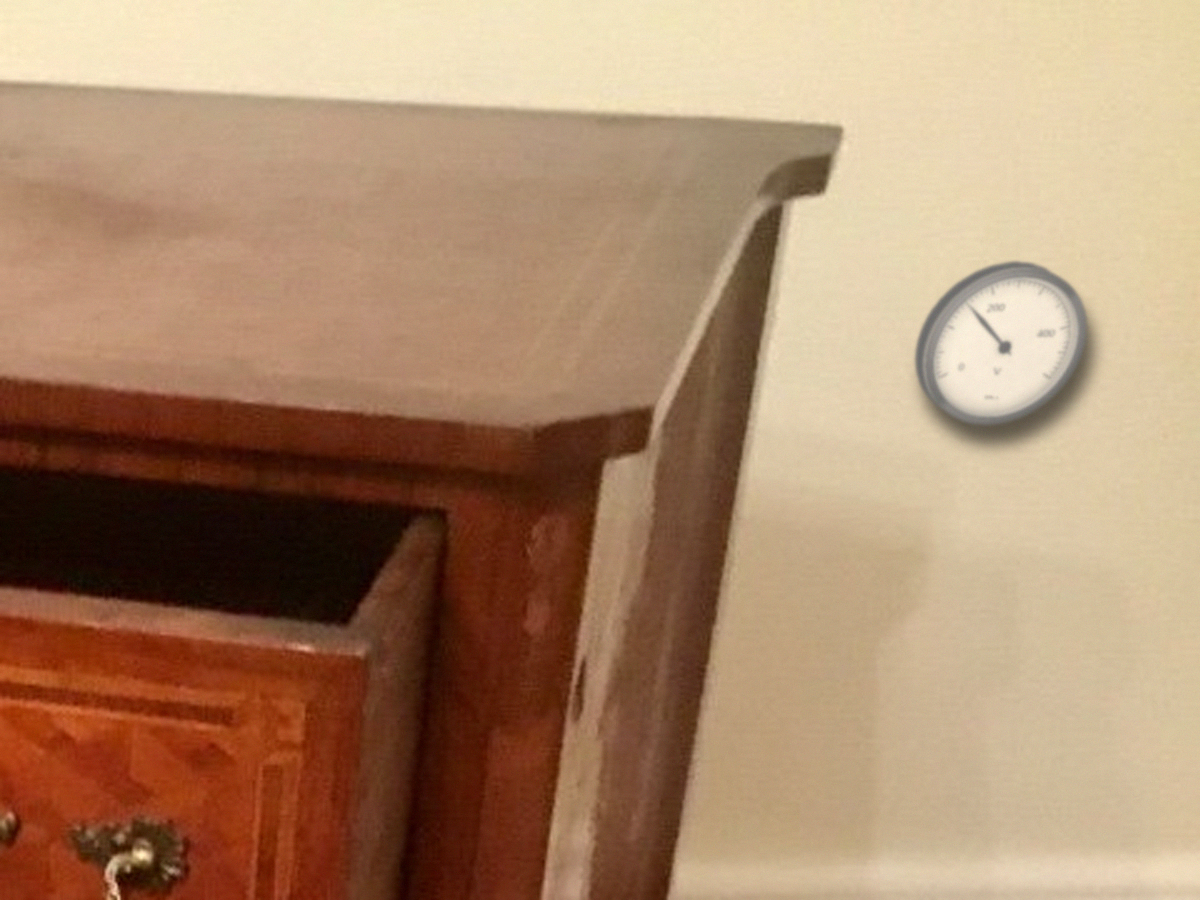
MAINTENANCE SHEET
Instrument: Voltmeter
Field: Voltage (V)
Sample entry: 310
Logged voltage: 150
